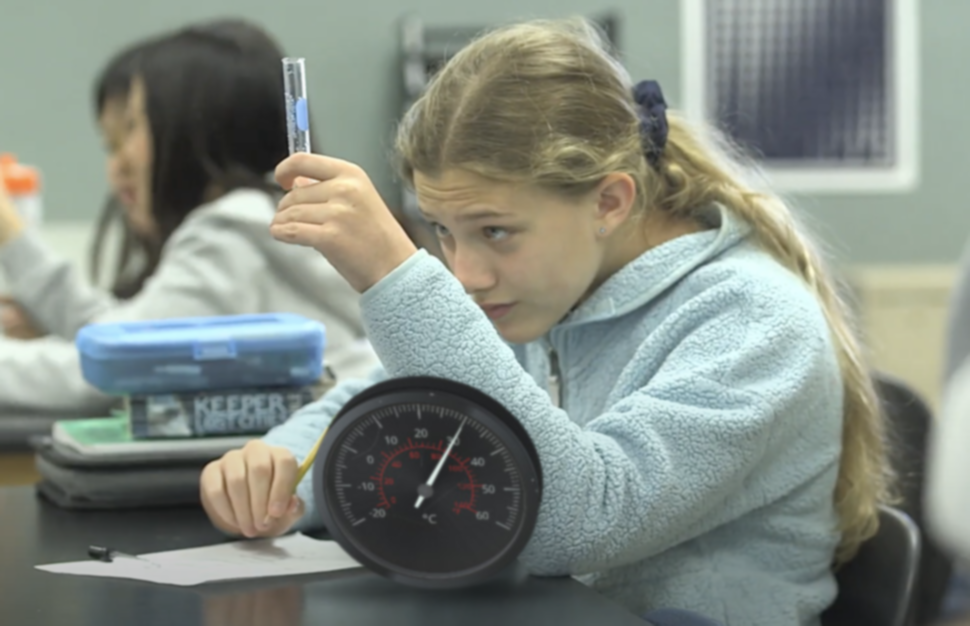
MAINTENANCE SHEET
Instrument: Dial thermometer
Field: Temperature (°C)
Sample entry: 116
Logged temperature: 30
